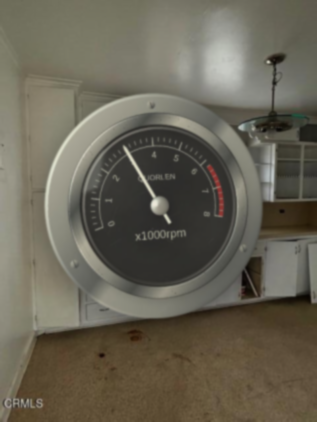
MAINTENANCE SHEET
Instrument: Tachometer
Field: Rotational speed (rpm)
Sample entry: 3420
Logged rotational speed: 3000
